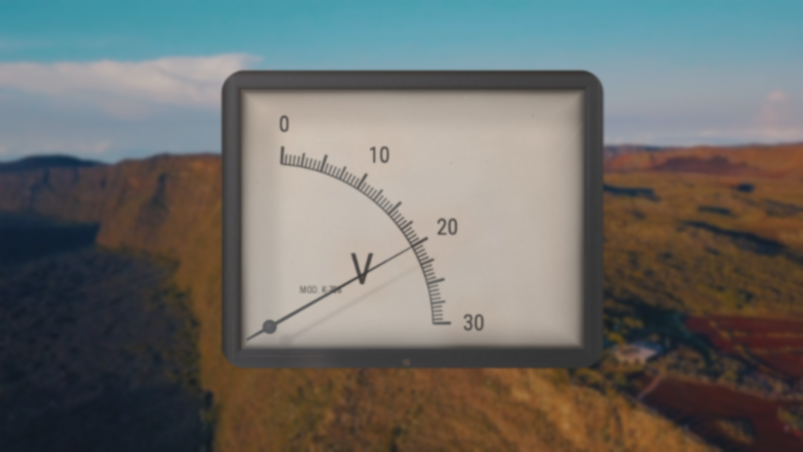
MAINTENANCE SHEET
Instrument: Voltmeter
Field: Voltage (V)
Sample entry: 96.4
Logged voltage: 20
